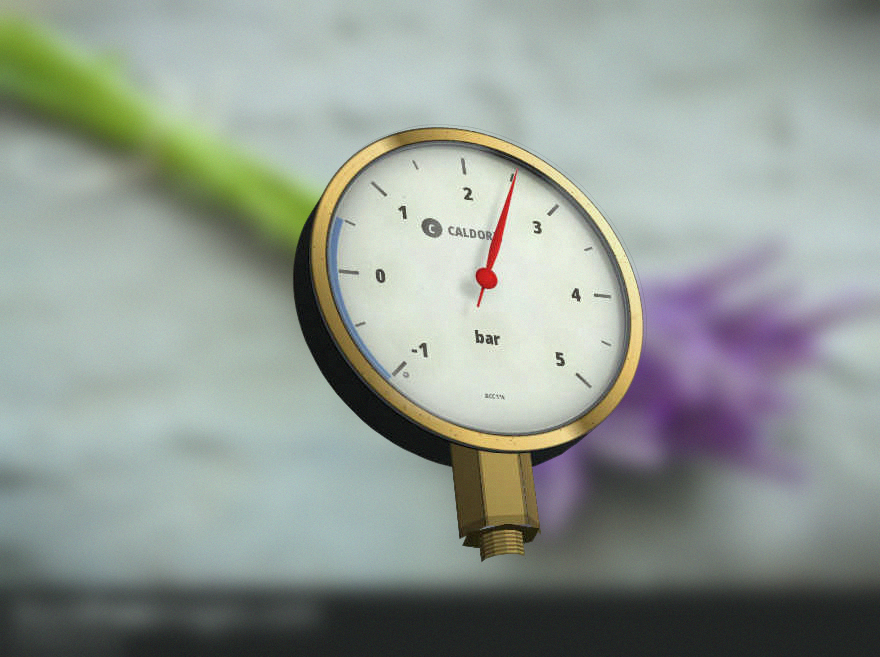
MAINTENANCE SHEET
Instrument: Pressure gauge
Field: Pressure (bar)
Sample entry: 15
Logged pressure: 2.5
